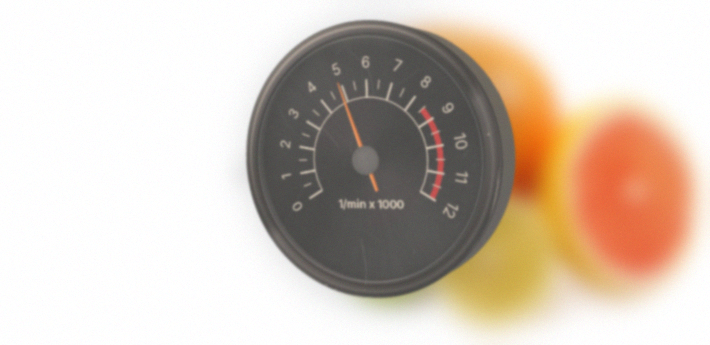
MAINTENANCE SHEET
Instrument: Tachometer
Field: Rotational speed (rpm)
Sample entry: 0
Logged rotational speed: 5000
